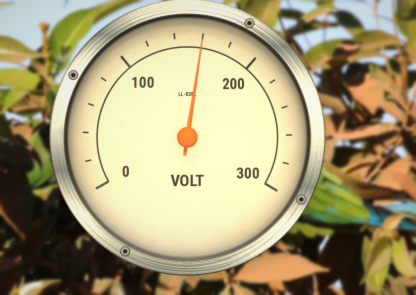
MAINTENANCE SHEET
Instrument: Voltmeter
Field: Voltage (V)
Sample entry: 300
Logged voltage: 160
